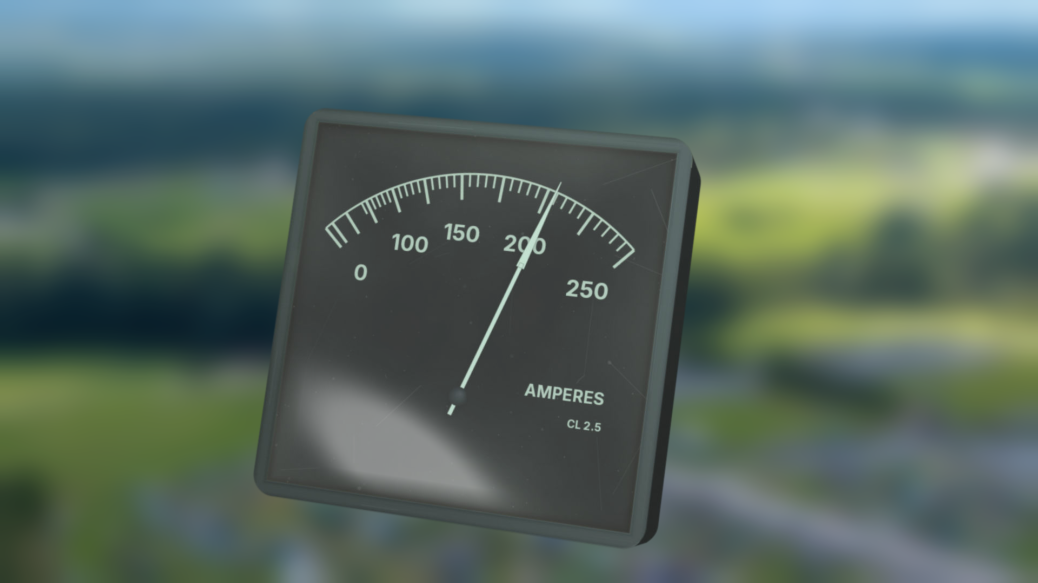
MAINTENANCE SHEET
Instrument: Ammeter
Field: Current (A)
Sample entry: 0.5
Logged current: 205
